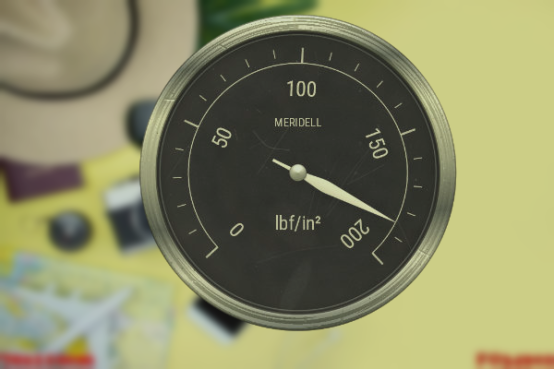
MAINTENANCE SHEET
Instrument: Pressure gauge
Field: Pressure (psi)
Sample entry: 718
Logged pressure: 185
